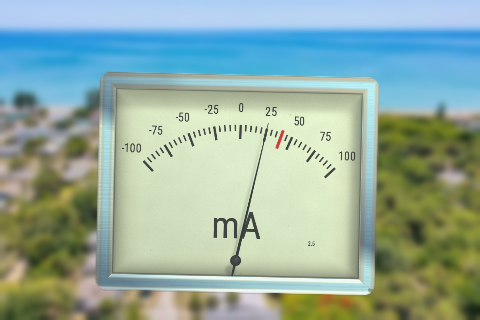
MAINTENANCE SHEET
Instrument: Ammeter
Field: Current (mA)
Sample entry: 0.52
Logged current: 25
